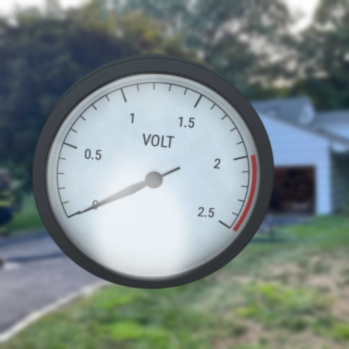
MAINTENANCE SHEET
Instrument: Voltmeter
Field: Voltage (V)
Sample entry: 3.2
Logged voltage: 0
